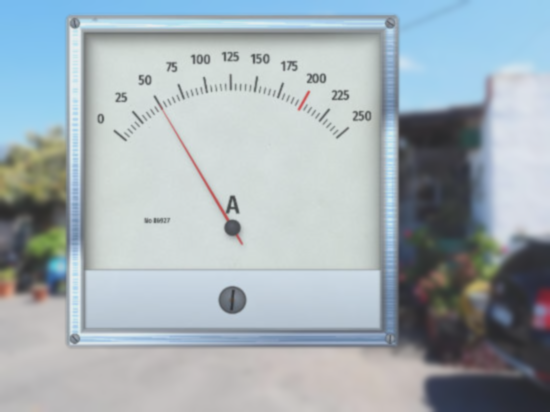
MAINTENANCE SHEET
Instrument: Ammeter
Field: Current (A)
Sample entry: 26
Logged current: 50
